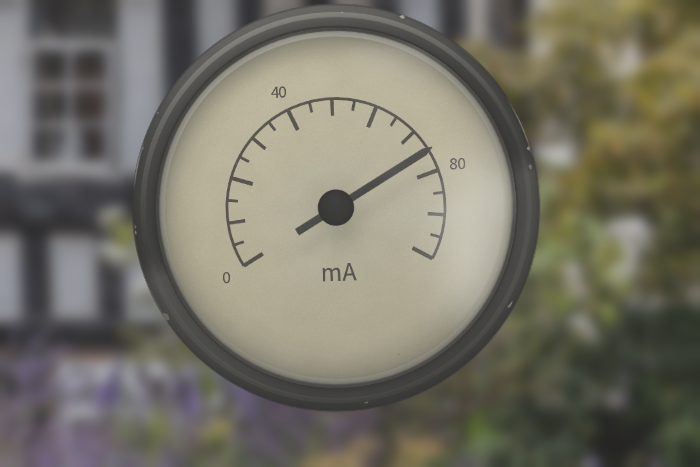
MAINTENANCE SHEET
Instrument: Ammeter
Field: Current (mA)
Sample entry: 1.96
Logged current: 75
